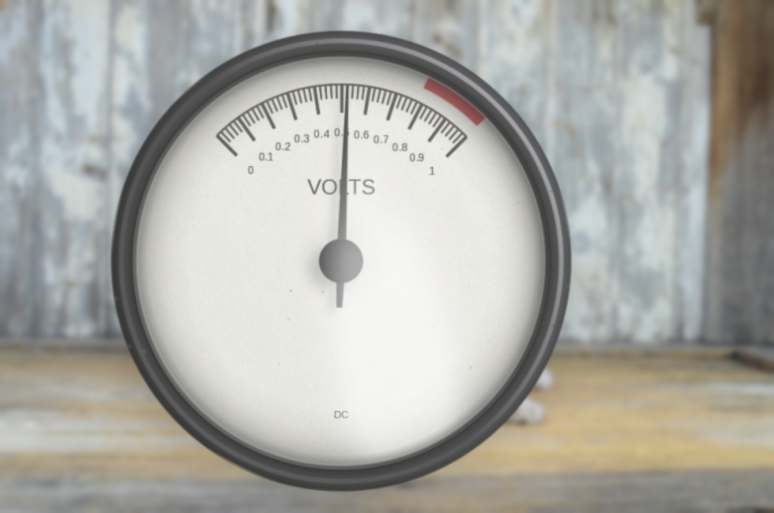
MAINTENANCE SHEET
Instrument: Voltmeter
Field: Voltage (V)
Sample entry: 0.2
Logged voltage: 0.52
